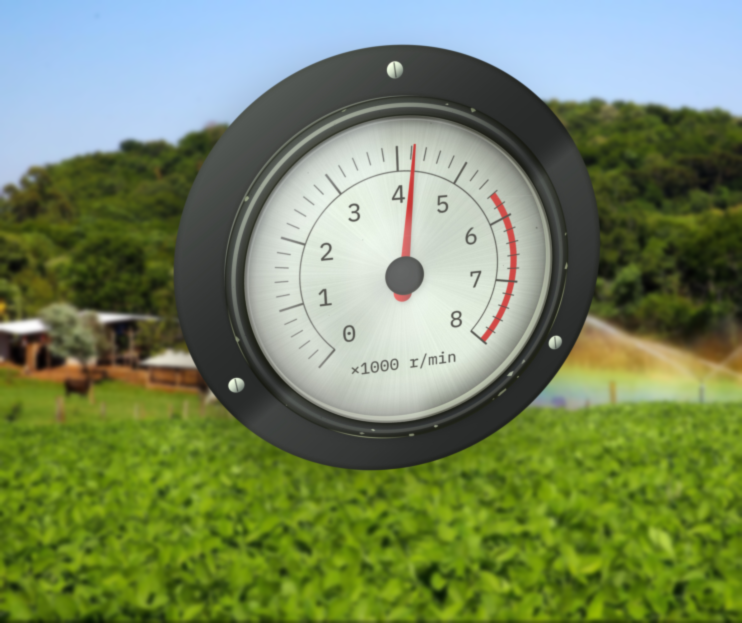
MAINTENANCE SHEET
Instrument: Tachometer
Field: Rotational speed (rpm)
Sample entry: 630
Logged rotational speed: 4200
